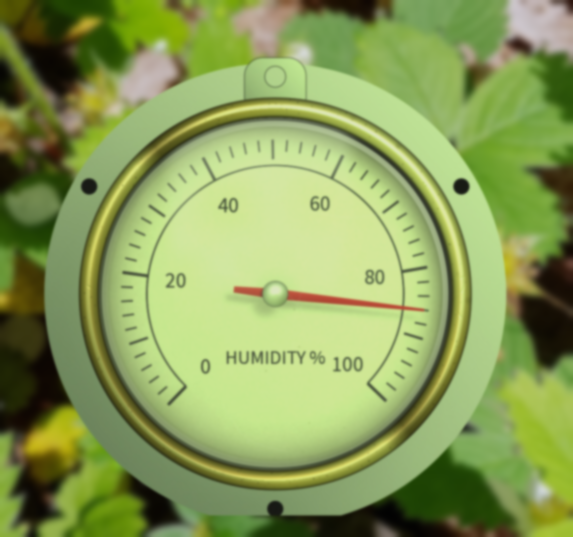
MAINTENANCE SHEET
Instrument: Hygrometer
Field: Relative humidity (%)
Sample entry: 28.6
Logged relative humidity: 86
